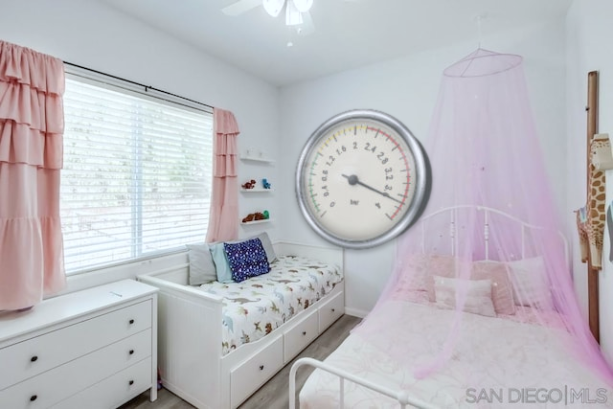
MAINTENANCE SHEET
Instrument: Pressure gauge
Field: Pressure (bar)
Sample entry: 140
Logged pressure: 3.7
